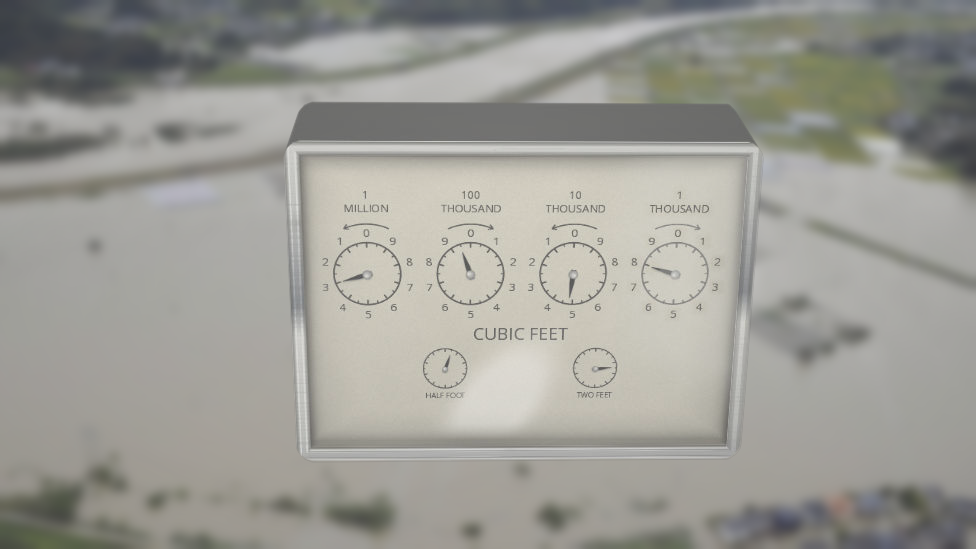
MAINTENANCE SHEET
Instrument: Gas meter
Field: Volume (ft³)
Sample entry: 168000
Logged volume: 294800
